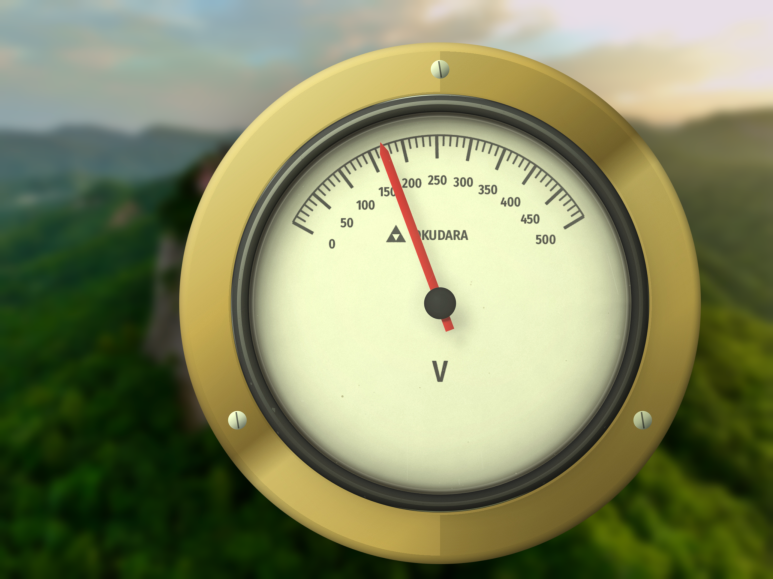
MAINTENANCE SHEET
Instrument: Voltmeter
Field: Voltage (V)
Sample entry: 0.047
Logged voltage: 170
